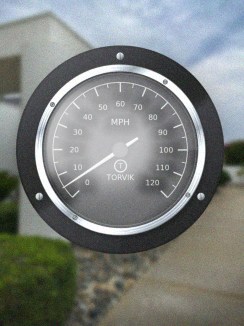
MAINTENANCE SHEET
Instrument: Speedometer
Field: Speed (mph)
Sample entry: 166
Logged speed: 5
